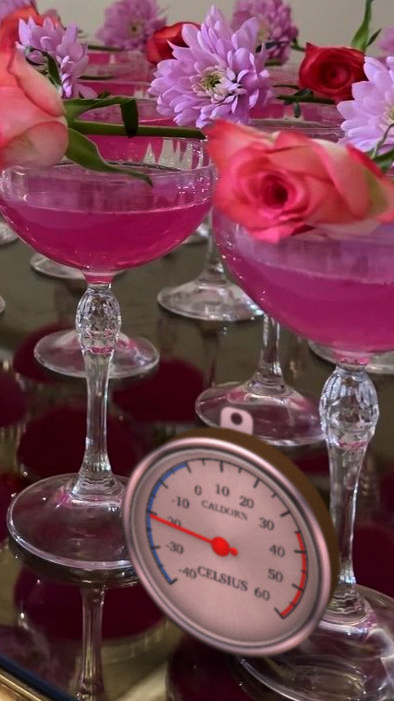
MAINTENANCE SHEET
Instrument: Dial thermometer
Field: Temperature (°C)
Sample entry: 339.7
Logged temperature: -20
